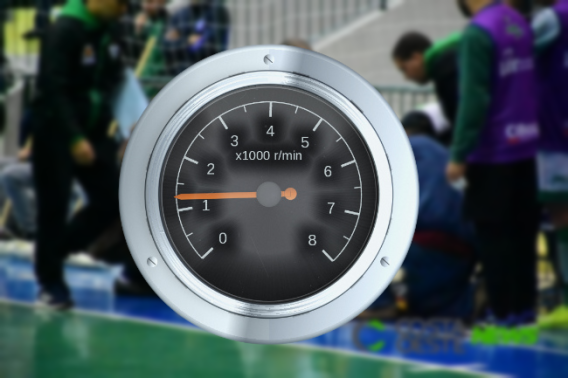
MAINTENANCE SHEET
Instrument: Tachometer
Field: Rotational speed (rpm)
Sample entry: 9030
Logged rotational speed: 1250
